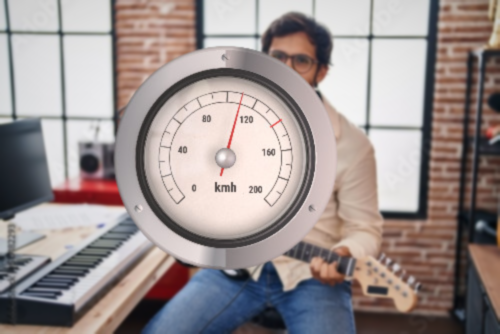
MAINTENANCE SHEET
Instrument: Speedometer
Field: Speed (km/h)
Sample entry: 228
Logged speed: 110
